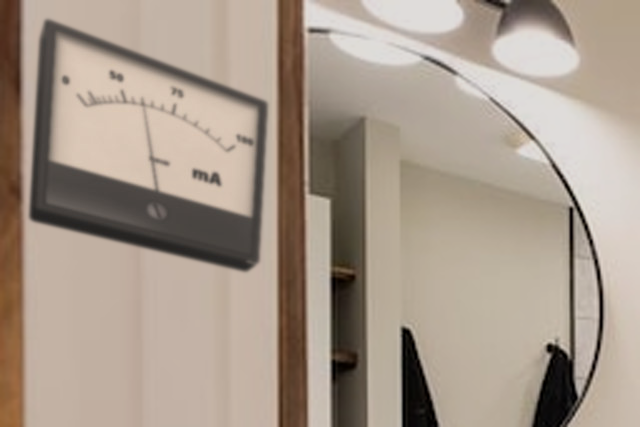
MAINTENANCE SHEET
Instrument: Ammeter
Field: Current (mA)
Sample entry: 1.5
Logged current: 60
